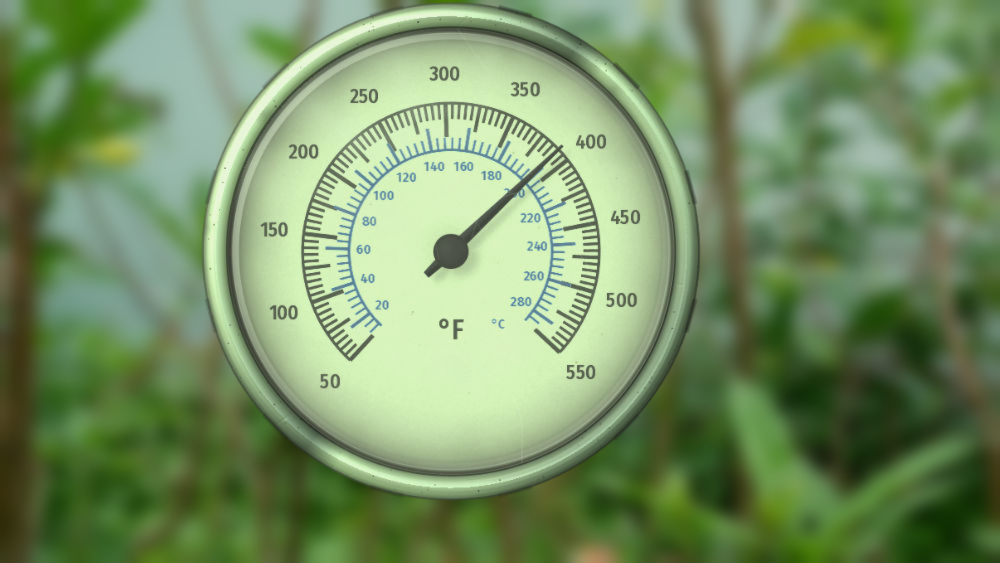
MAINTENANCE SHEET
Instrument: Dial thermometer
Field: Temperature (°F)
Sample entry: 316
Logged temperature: 390
